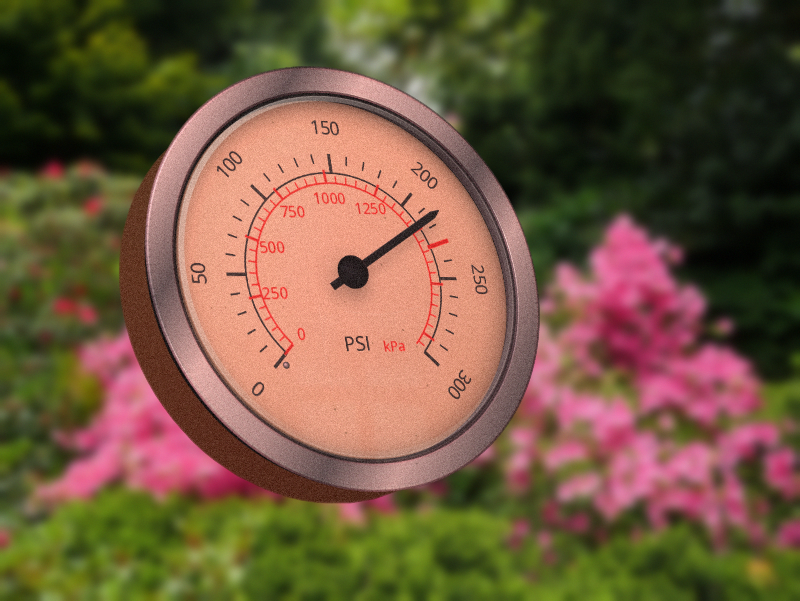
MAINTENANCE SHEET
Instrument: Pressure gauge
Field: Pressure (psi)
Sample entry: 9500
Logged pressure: 215
